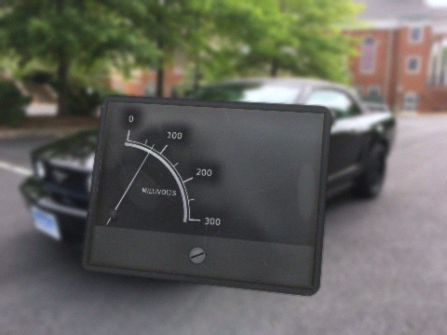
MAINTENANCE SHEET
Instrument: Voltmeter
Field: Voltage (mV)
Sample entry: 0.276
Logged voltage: 75
